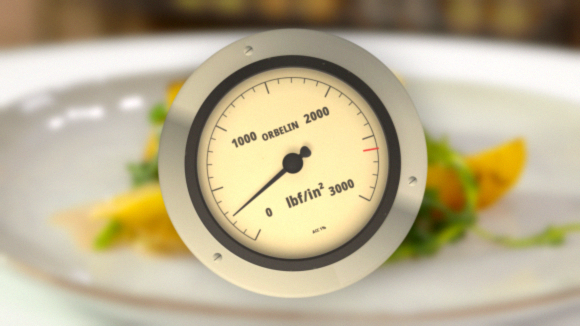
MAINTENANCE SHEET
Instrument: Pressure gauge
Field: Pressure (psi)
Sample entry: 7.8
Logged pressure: 250
